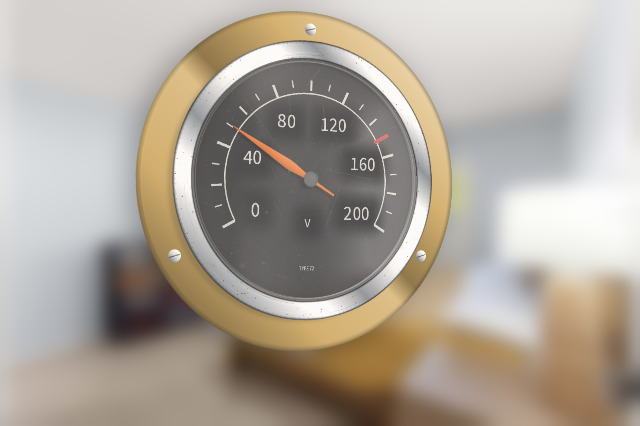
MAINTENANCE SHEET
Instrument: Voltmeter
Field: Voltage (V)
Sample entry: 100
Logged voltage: 50
